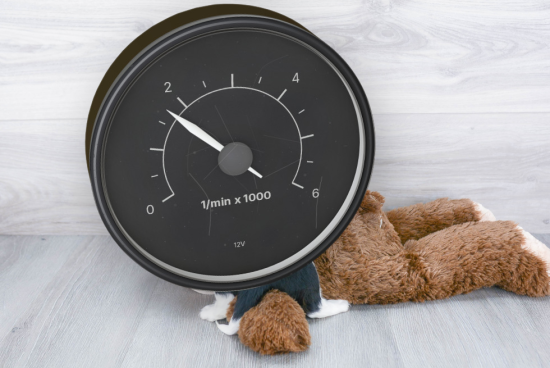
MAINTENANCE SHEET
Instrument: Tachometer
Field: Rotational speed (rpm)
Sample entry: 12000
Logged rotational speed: 1750
